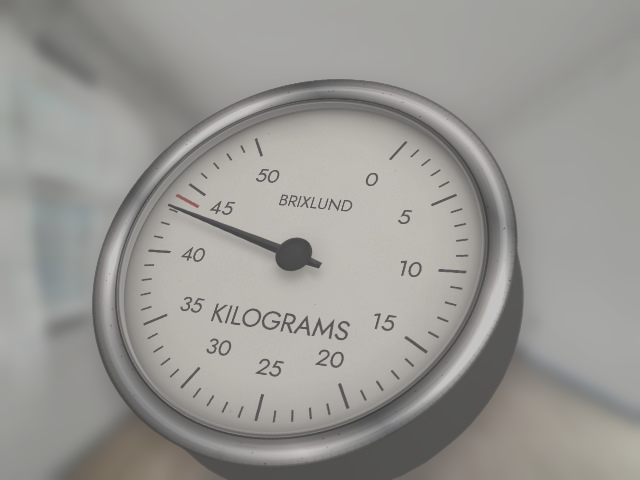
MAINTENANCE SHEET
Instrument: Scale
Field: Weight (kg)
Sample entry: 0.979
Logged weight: 43
